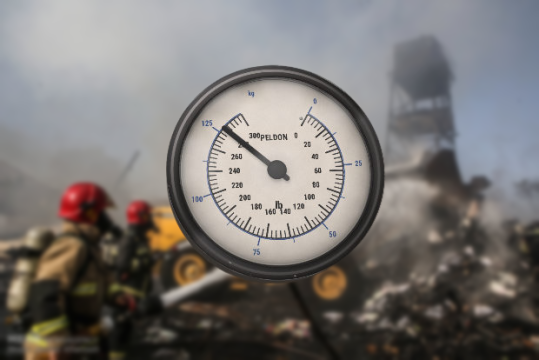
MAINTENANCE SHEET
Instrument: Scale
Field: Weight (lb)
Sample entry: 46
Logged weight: 280
